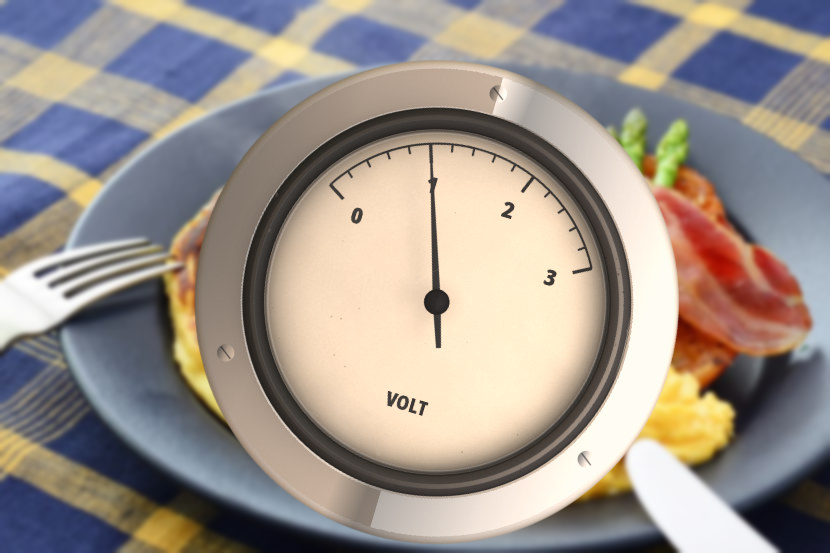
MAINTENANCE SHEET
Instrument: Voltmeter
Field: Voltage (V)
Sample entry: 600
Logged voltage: 1
